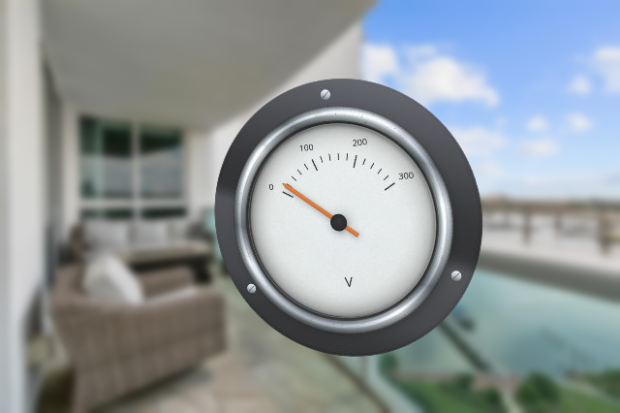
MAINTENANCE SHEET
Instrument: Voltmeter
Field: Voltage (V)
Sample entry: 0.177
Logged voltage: 20
